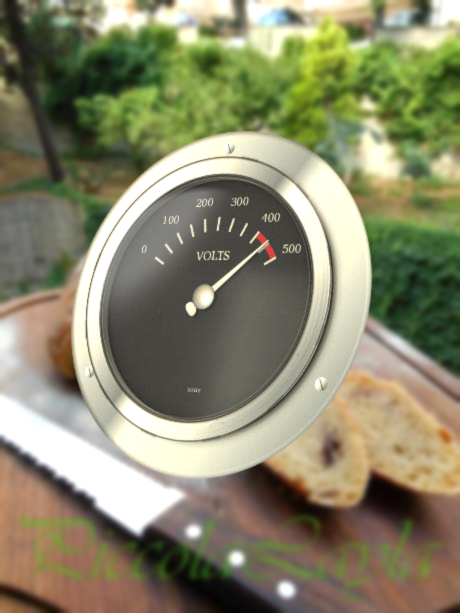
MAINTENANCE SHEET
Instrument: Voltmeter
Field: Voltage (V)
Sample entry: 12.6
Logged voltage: 450
